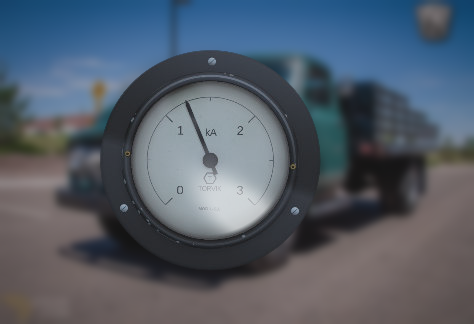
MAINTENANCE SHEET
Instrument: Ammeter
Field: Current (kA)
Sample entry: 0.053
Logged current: 1.25
